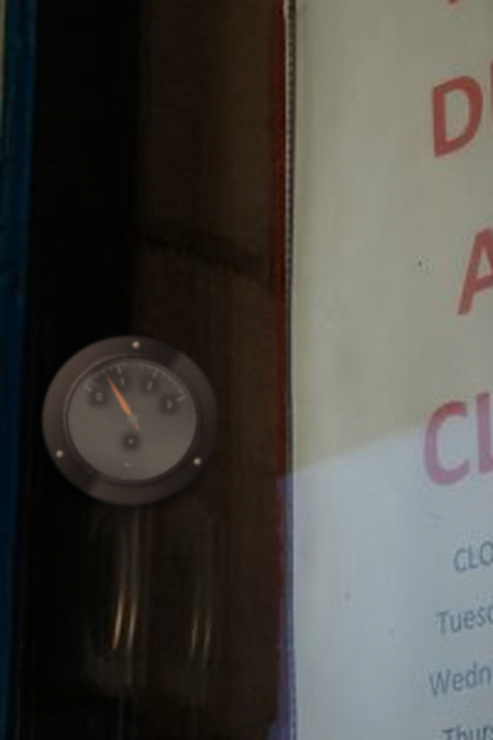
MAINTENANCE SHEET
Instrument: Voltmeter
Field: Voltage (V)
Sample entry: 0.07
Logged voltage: 0.6
